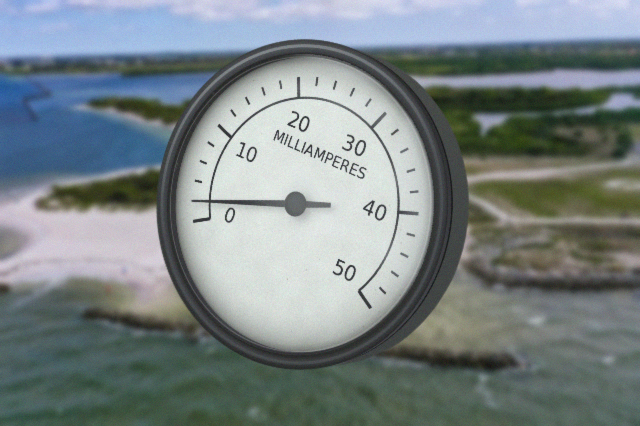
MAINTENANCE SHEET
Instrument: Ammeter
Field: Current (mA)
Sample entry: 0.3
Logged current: 2
